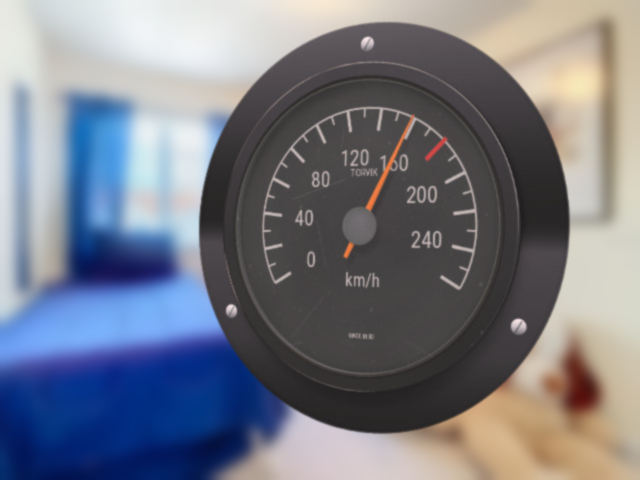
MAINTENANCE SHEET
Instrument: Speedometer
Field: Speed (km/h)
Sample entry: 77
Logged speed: 160
